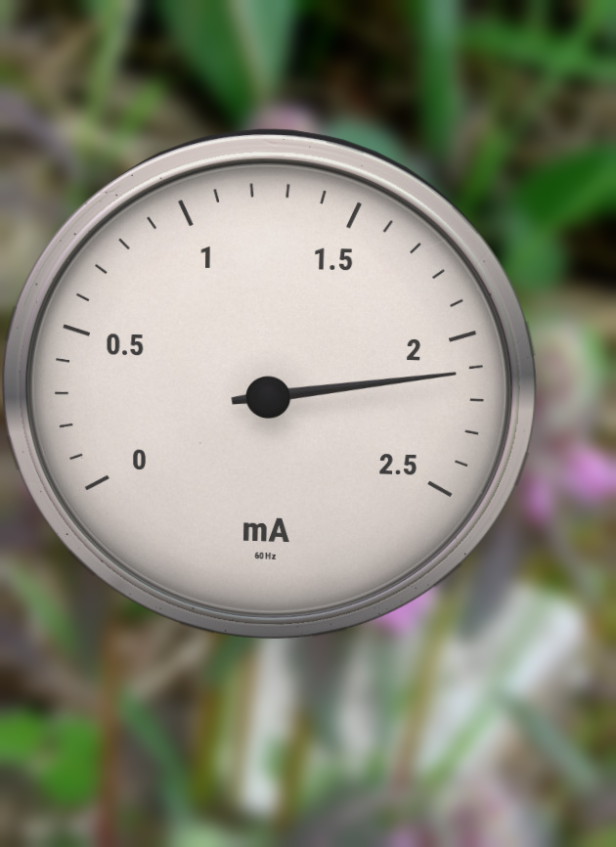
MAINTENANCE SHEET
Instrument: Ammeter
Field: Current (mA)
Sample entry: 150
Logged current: 2.1
